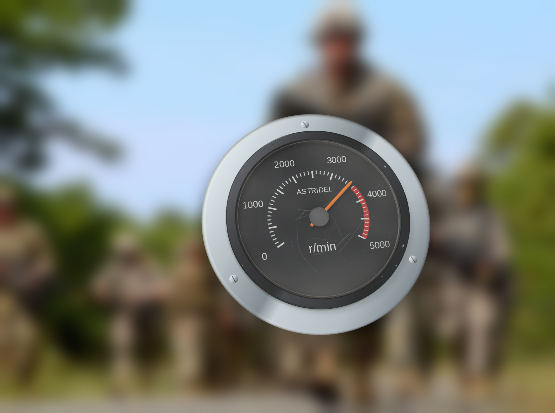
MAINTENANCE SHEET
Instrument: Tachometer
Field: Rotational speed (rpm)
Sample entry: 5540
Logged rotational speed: 3500
